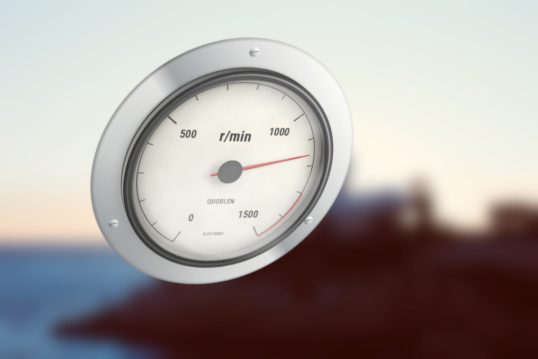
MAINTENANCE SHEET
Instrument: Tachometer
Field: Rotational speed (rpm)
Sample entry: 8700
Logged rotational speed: 1150
